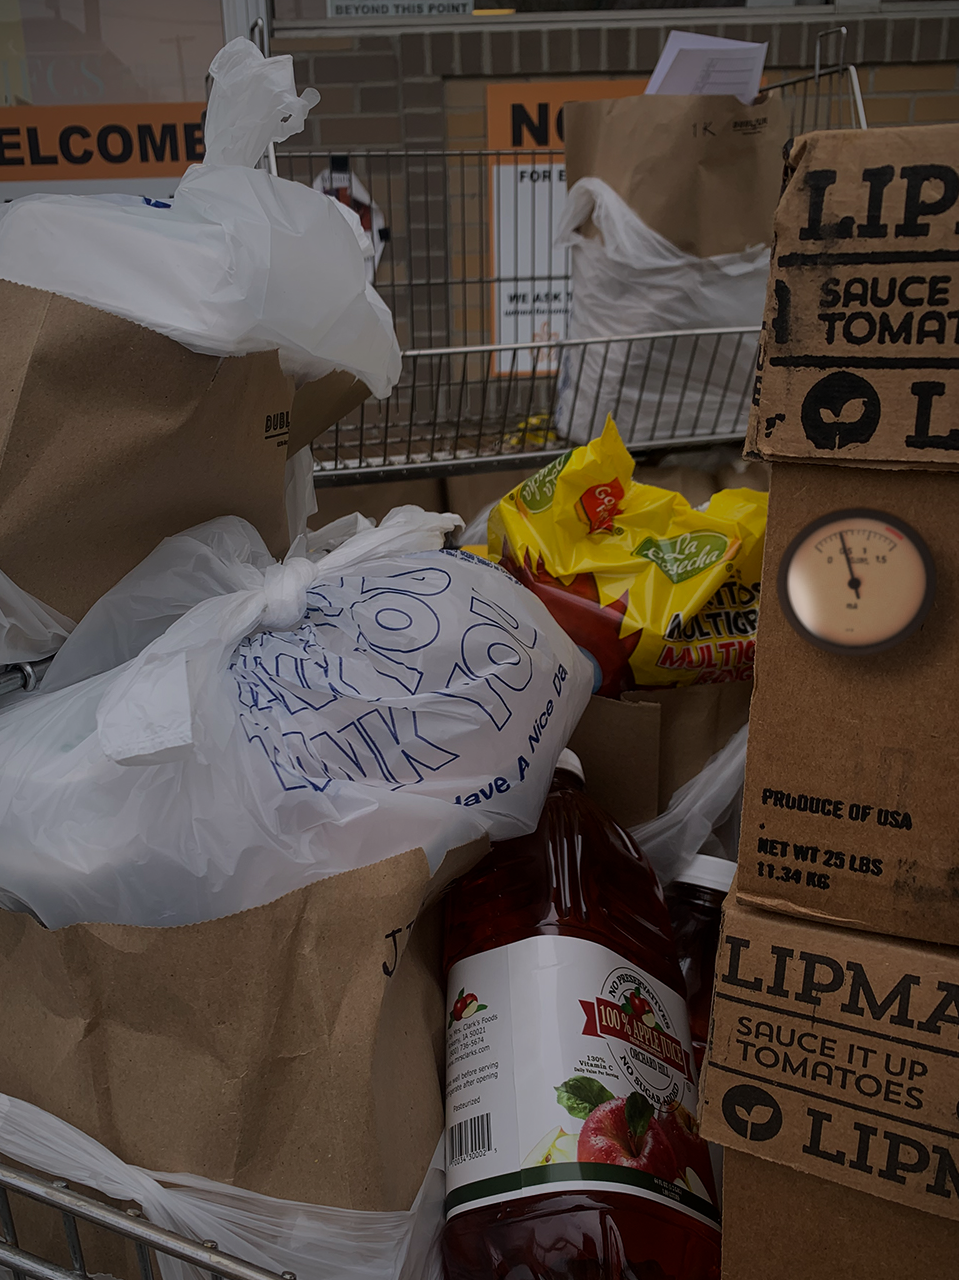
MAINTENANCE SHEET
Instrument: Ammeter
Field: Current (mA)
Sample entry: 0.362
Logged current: 0.5
